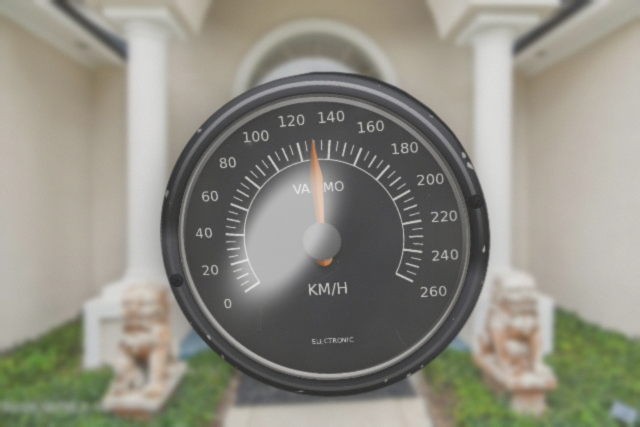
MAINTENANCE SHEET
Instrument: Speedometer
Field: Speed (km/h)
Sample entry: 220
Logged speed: 130
